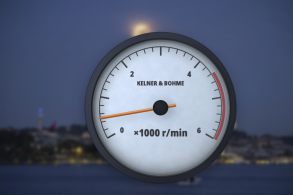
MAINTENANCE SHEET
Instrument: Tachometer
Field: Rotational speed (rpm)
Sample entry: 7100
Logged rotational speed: 500
